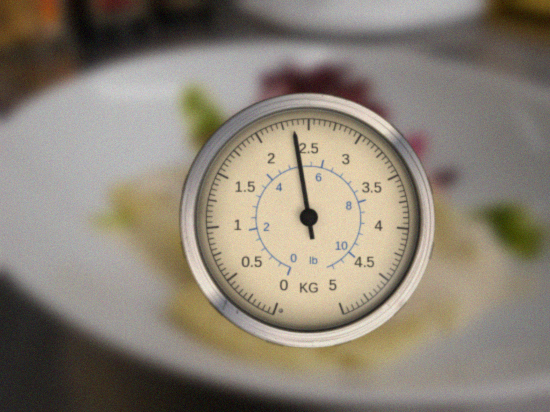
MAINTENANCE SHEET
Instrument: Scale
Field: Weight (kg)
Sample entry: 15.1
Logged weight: 2.35
